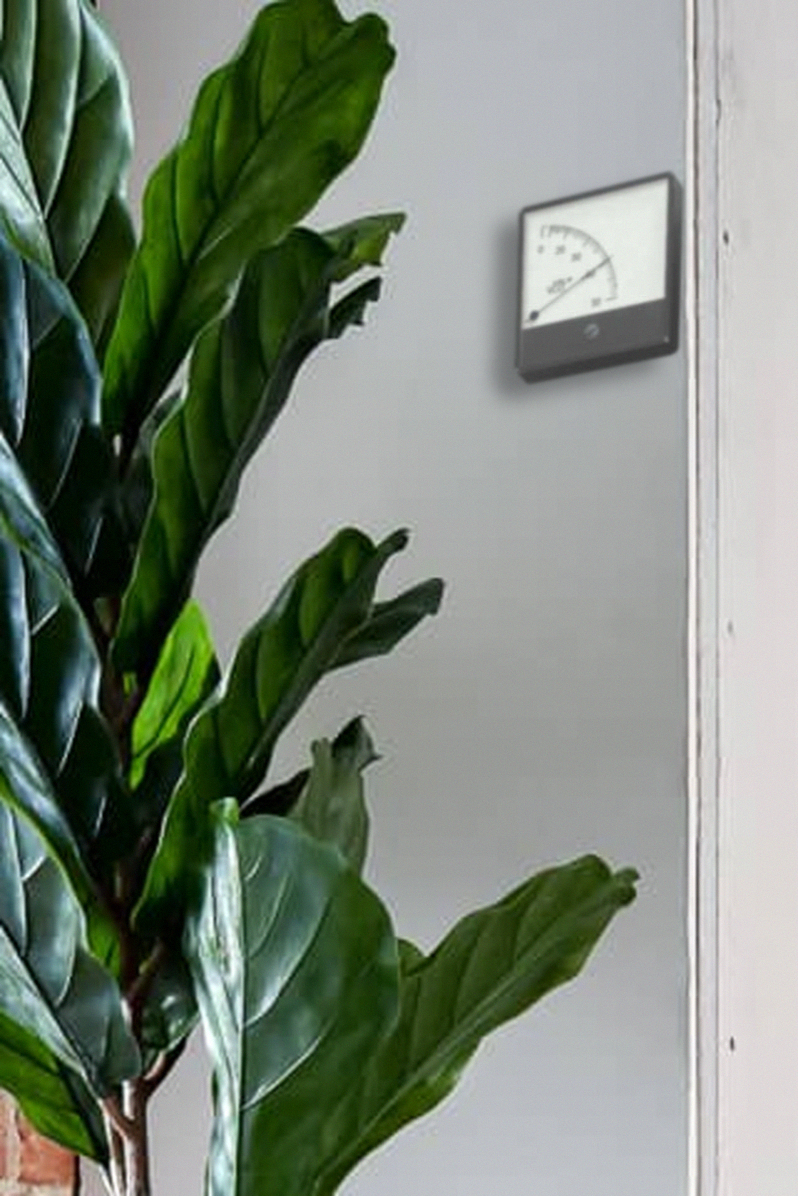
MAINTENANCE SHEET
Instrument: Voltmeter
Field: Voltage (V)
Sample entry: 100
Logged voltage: 40
